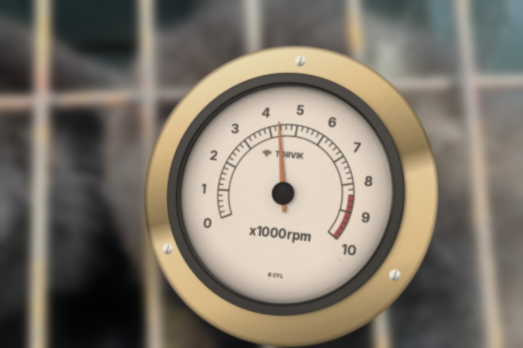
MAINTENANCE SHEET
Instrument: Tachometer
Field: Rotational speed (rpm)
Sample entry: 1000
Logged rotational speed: 4400
